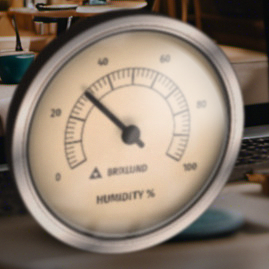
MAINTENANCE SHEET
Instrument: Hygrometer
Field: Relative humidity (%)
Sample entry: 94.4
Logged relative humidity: 30
